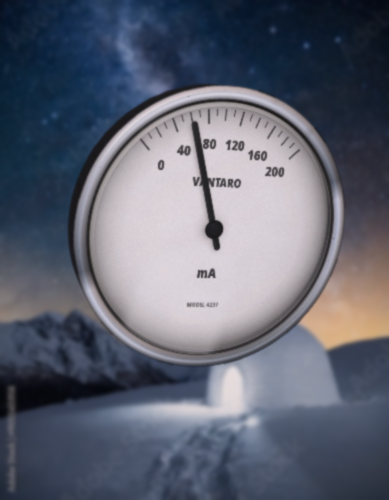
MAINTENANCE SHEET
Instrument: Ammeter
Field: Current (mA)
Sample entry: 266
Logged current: 60
